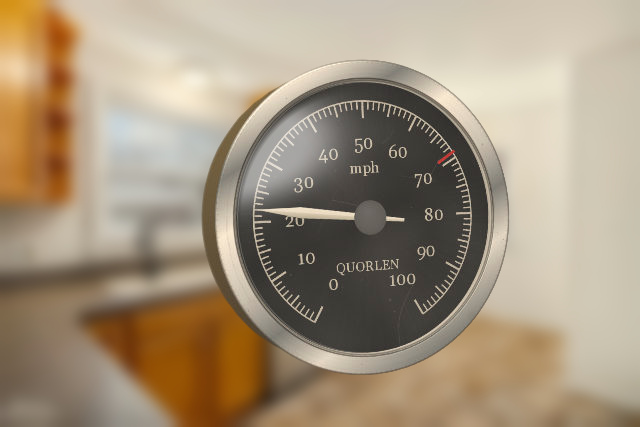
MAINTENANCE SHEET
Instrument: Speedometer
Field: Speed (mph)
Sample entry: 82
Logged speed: 22
